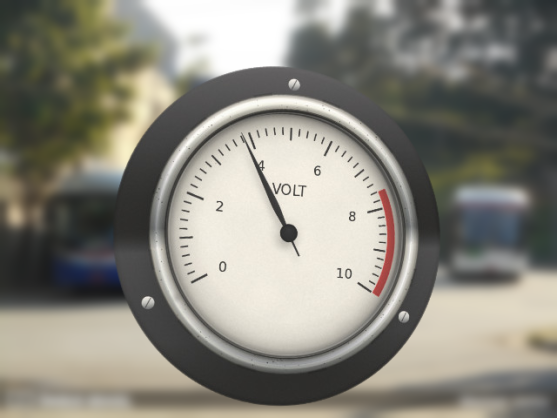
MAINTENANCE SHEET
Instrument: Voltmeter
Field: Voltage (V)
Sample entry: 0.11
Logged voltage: 3.8
